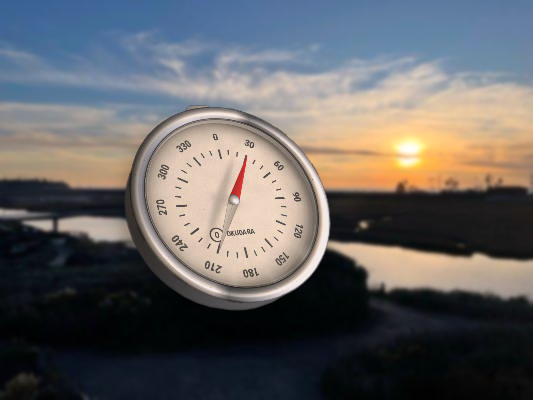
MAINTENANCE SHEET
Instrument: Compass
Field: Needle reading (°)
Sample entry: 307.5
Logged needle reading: 30
